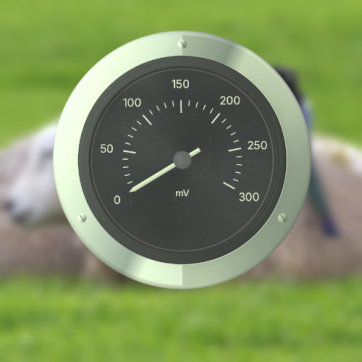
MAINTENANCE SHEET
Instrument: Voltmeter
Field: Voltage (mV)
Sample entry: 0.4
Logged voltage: 0
